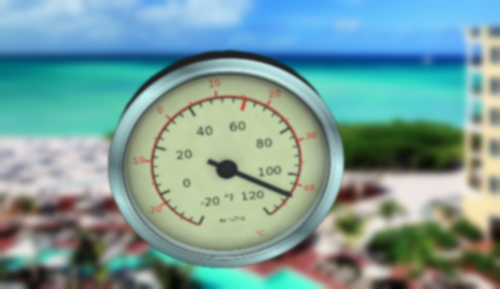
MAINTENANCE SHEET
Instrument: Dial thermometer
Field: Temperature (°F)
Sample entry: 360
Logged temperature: 108
